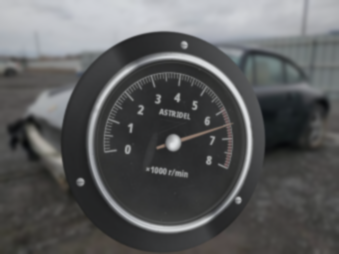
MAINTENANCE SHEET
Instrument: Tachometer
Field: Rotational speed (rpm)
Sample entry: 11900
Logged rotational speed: 6500
